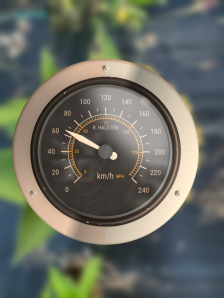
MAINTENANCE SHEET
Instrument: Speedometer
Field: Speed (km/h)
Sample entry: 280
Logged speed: 65
